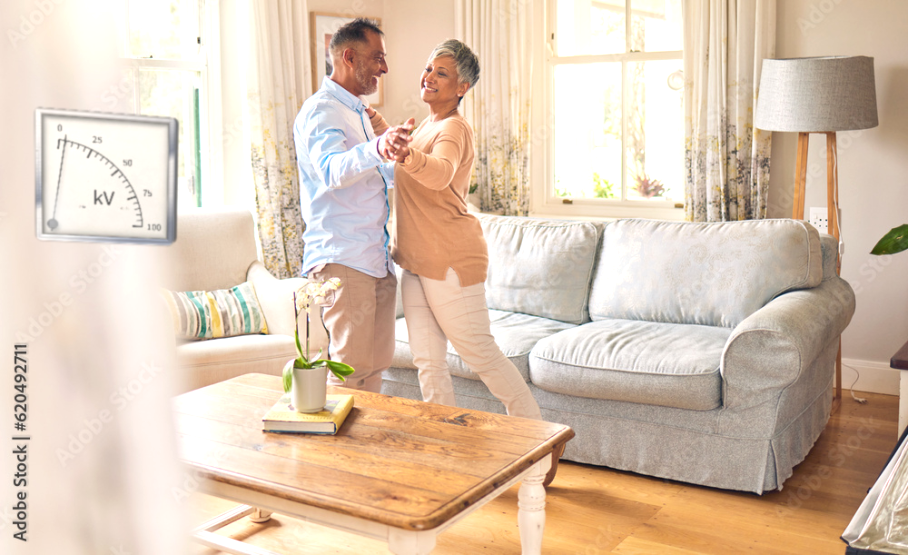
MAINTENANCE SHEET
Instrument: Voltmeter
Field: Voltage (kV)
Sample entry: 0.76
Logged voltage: 5
